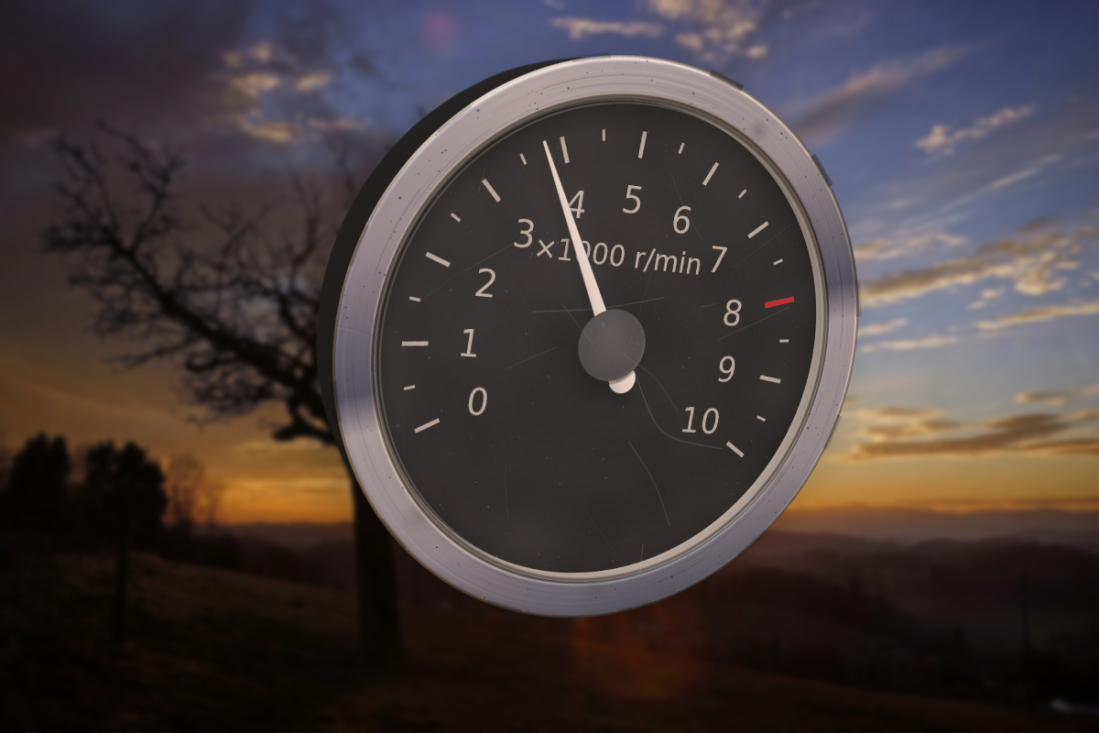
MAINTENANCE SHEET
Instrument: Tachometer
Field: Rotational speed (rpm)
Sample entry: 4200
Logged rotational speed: 3750
